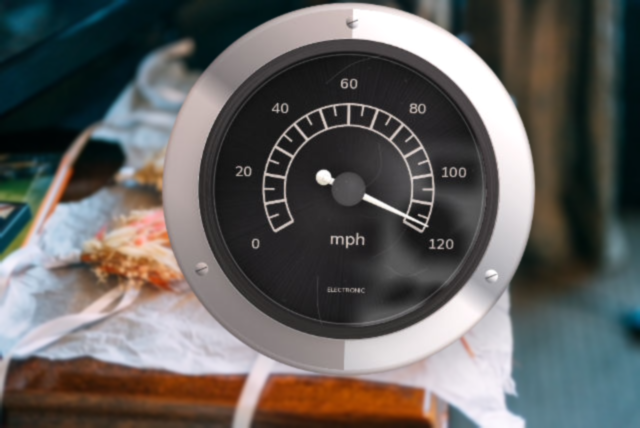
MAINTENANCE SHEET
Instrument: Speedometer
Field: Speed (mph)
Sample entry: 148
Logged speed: 117.5
